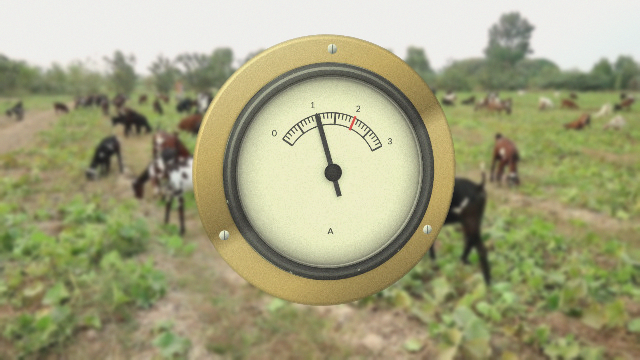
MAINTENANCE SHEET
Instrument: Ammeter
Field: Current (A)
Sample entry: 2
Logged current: 1
